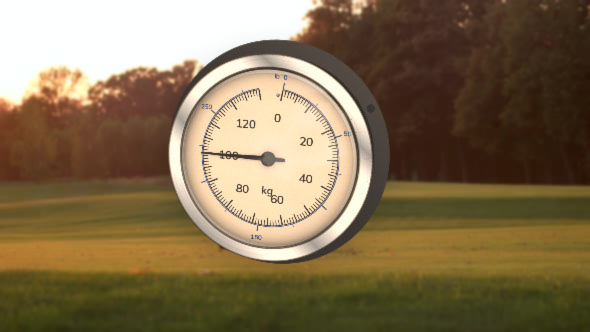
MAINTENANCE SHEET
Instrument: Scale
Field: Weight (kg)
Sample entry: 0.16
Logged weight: 100
